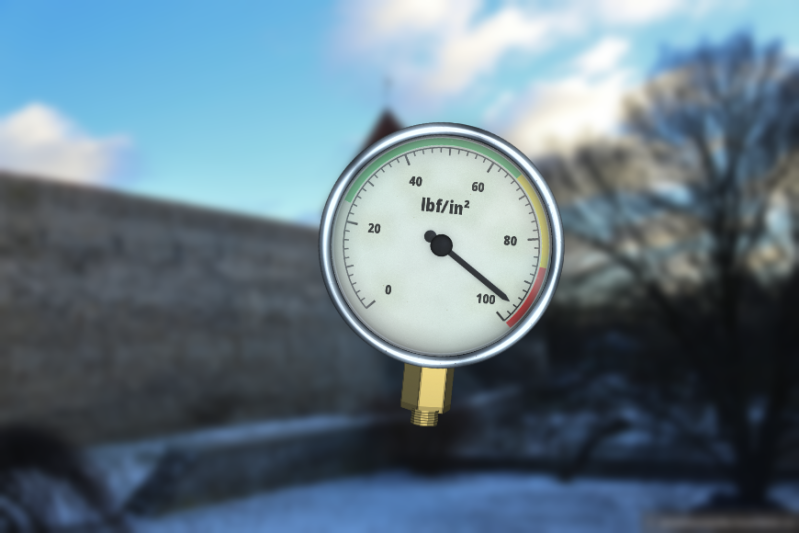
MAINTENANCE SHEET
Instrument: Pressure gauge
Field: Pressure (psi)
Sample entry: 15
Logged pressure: 96
